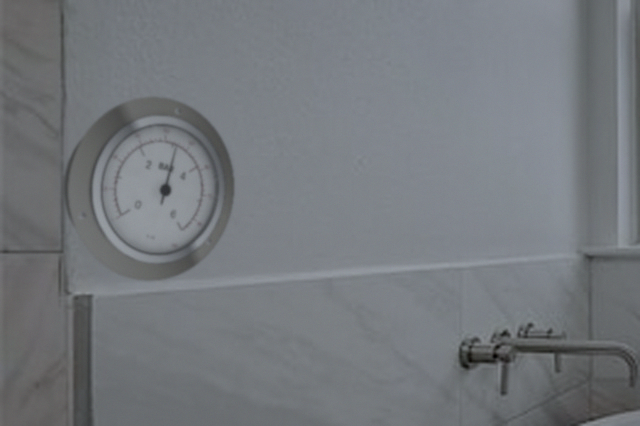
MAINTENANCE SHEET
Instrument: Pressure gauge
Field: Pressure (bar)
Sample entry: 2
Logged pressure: 3
